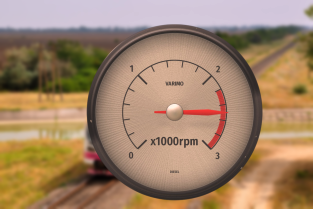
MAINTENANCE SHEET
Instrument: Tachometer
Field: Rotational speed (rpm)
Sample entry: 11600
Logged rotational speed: 2500
